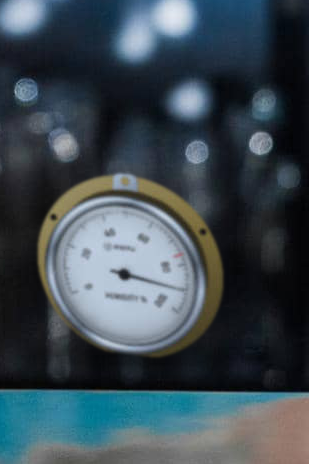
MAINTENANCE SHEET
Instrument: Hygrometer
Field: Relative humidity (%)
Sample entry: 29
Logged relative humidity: 90
